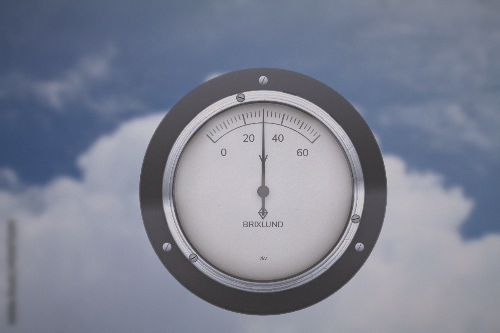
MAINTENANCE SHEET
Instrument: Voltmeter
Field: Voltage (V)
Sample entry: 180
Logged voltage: 30
